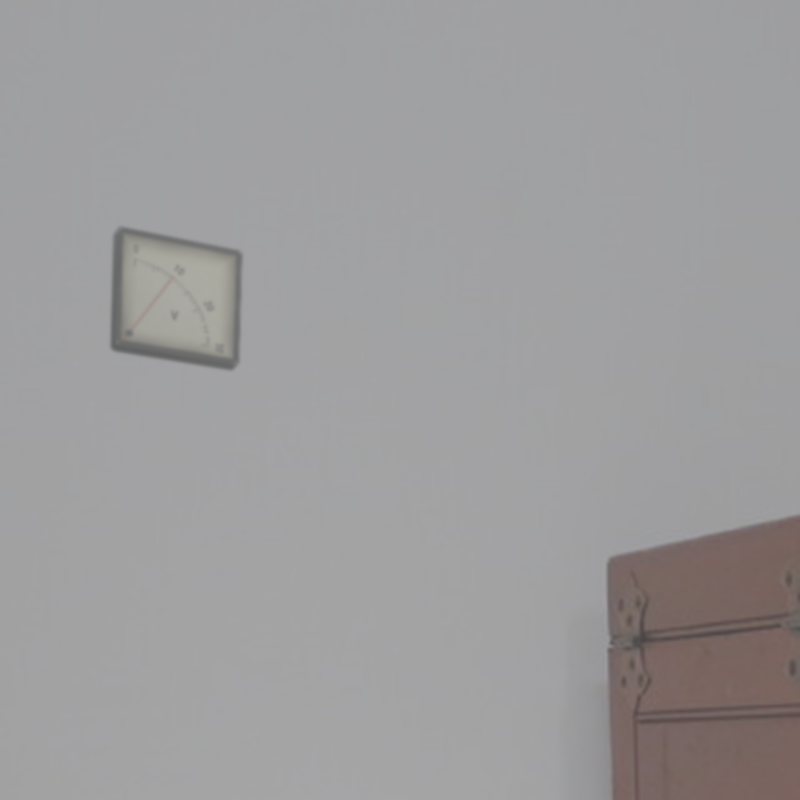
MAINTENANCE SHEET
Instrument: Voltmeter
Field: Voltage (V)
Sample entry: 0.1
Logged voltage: 10
